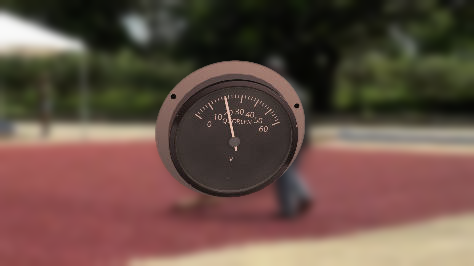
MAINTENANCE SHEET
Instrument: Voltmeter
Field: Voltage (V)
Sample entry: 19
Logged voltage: 20
